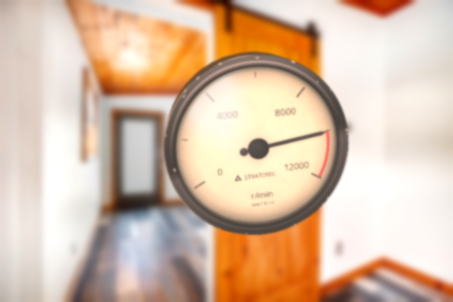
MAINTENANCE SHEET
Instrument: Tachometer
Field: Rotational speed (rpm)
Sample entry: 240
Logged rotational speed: 10000
